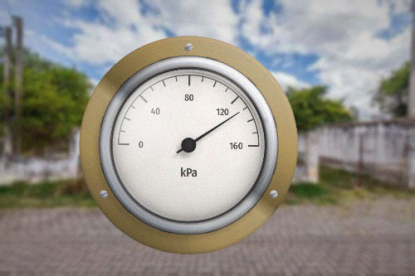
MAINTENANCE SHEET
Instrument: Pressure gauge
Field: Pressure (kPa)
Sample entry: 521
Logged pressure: 130
